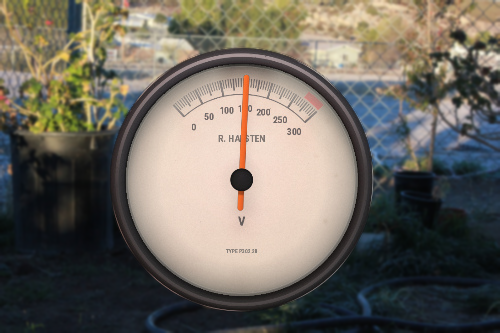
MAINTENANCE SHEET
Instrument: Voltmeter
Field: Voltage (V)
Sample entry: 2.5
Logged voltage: 150
